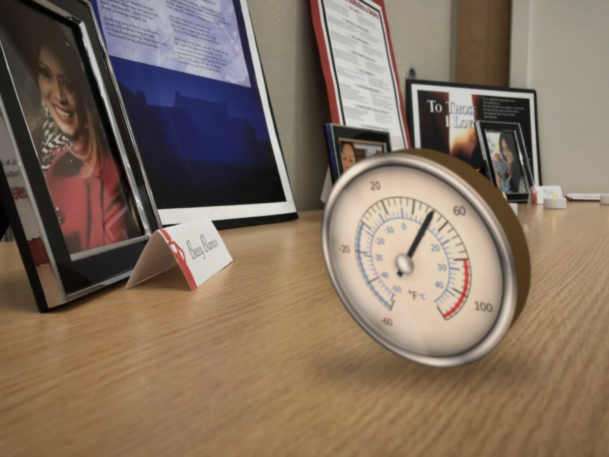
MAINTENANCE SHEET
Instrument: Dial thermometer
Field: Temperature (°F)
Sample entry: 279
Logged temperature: 52
